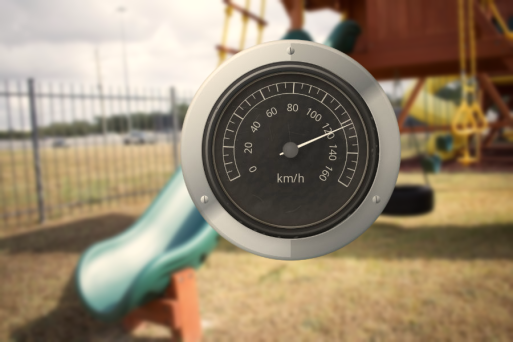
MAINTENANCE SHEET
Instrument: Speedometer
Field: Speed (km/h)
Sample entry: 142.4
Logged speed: 122.5
